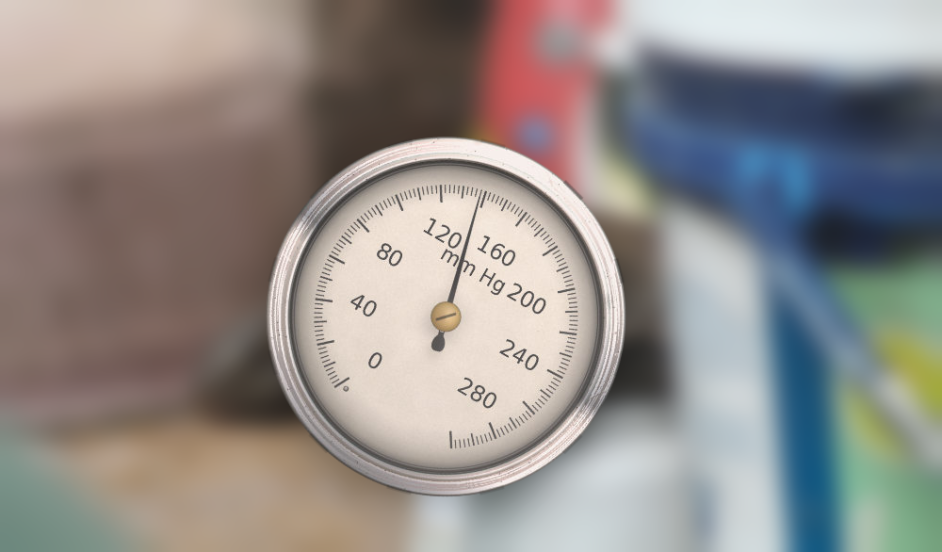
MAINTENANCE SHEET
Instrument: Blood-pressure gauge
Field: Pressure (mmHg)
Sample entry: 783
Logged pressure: 138
